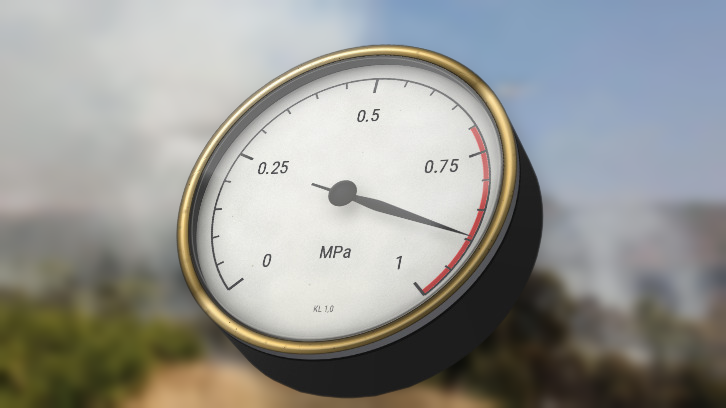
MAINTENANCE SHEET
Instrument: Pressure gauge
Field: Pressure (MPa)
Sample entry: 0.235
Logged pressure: 0.9
